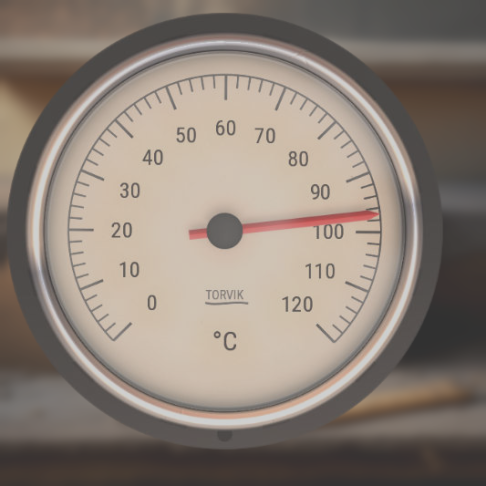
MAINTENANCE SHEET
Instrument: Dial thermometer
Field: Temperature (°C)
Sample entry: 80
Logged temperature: 97
